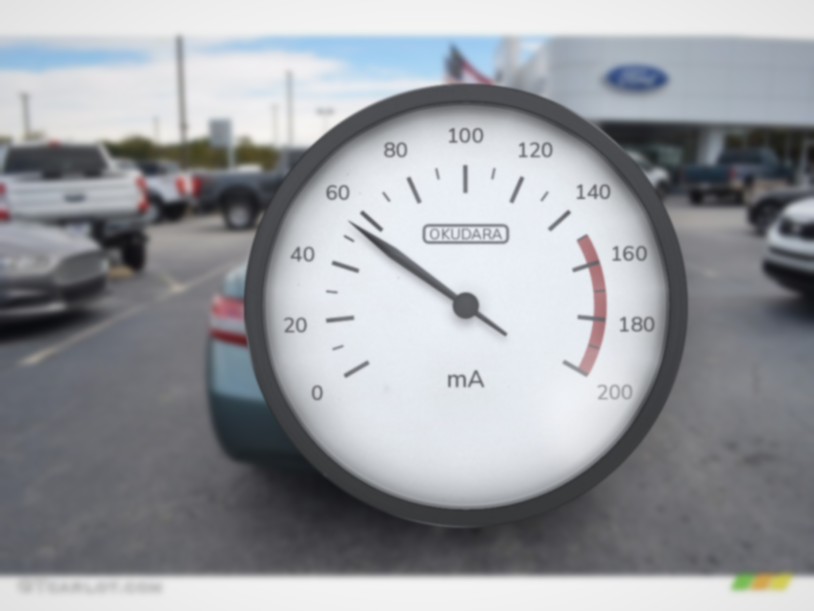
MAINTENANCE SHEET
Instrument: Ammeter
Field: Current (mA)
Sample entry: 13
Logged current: 55
